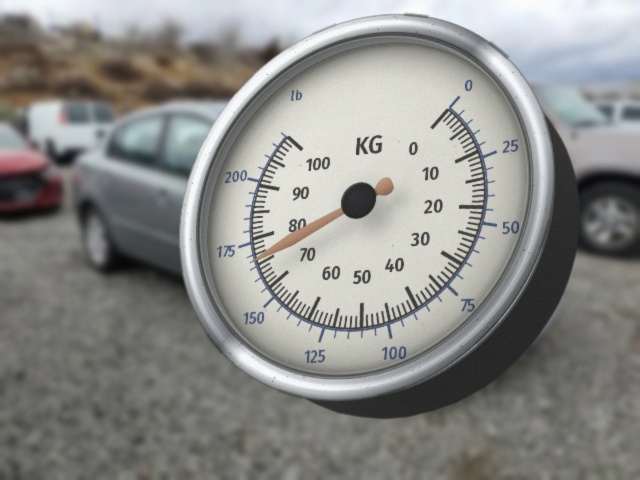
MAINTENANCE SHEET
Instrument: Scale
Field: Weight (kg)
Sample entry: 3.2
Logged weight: 75
